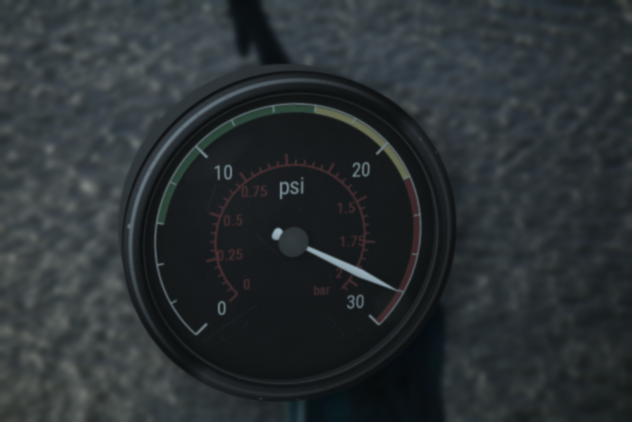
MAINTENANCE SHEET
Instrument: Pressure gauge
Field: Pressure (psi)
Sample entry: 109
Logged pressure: 28
